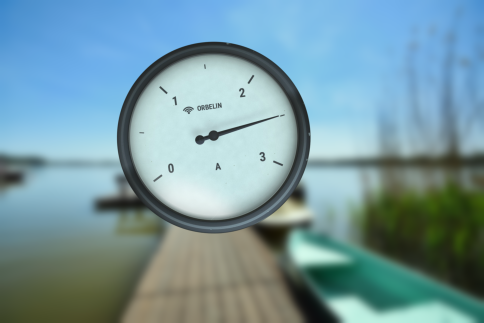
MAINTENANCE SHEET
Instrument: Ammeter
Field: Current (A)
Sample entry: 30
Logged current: 2.5
